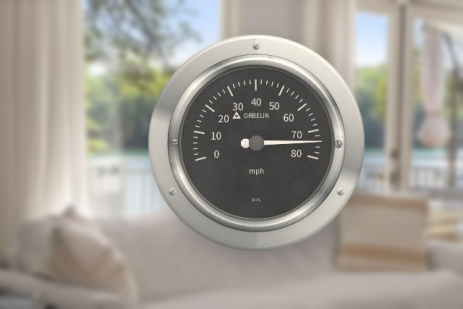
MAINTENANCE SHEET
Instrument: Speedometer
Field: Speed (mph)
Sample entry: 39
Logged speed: 74
